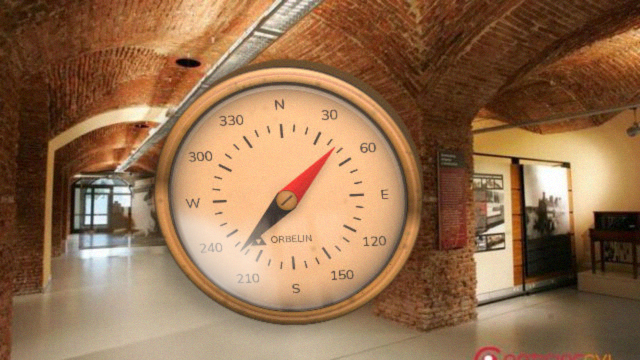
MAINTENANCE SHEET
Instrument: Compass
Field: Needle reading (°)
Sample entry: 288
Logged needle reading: 45
